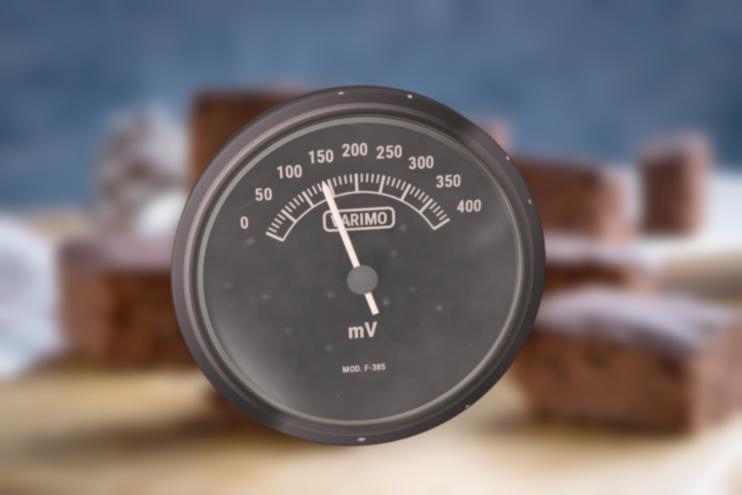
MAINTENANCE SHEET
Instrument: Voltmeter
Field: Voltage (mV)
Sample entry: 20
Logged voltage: 140
